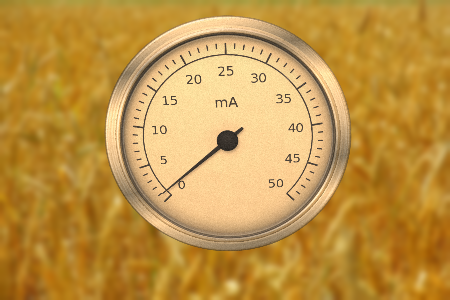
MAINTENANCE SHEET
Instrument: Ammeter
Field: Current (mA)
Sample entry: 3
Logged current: 1
